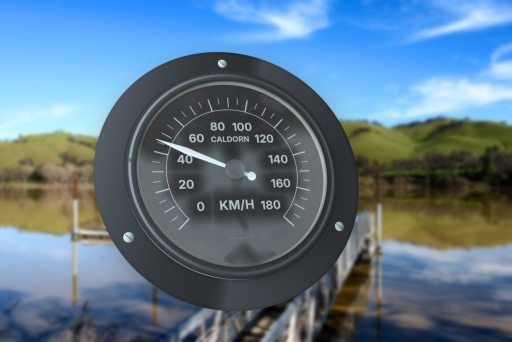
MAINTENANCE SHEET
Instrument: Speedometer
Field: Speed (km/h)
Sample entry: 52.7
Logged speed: 45
